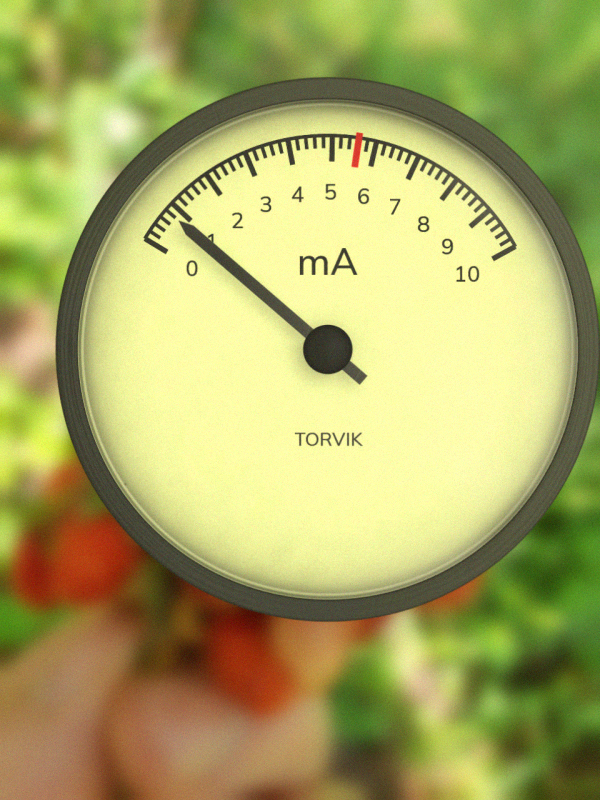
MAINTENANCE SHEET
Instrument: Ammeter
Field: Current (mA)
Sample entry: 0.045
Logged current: 0.8
